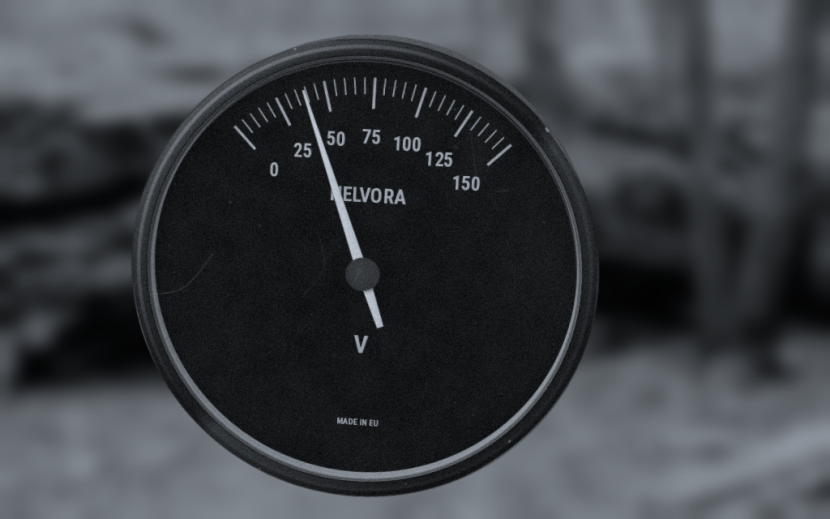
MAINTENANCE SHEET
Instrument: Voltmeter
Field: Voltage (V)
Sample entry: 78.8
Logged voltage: 40
